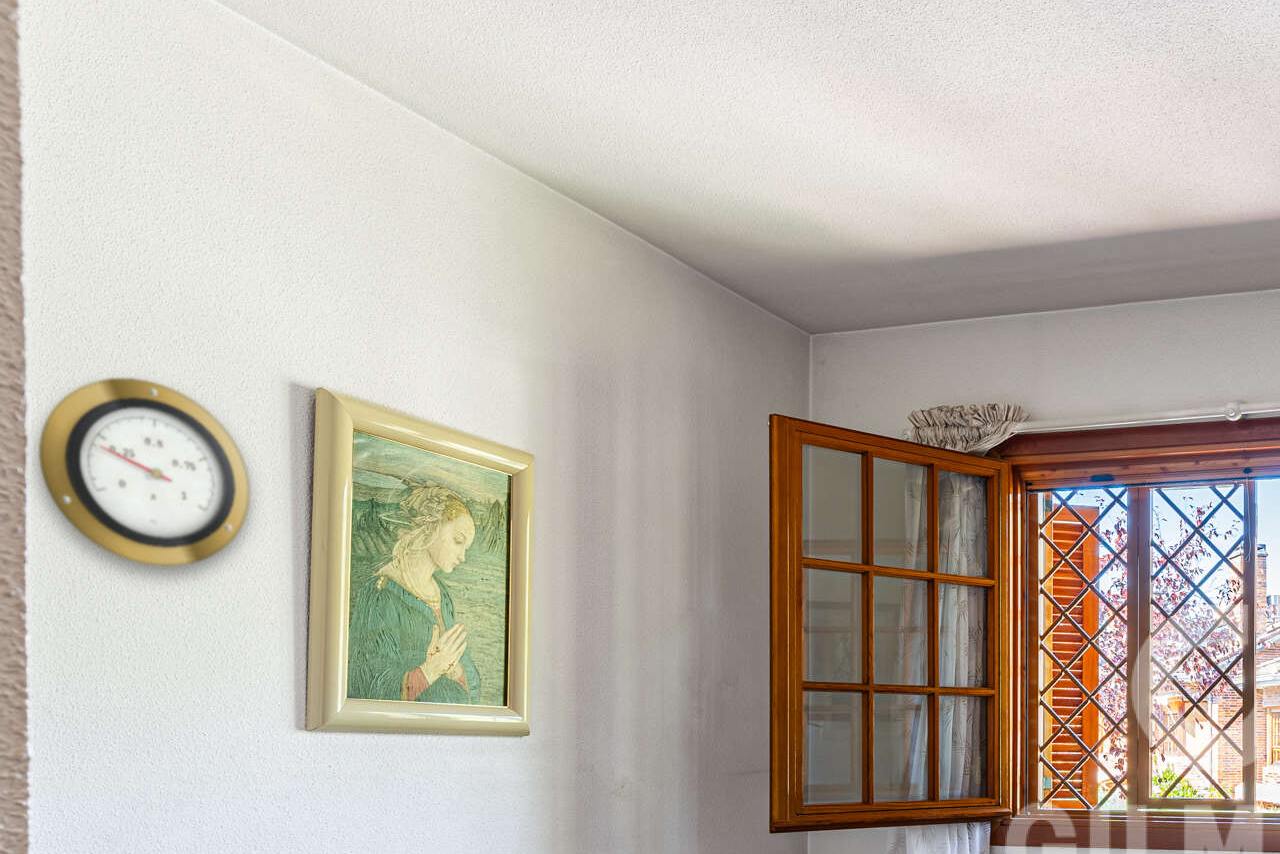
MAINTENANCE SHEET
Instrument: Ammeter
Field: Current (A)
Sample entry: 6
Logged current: 0.2
